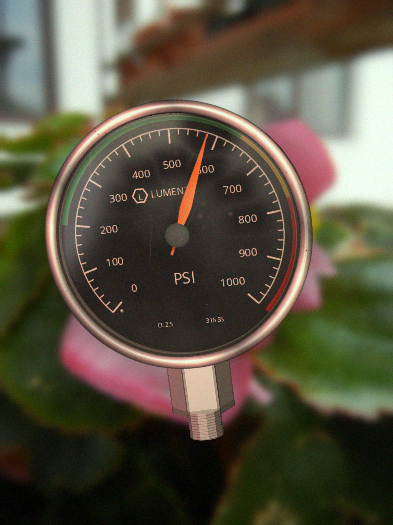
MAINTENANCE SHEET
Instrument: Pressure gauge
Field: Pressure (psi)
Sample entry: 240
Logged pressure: 580
